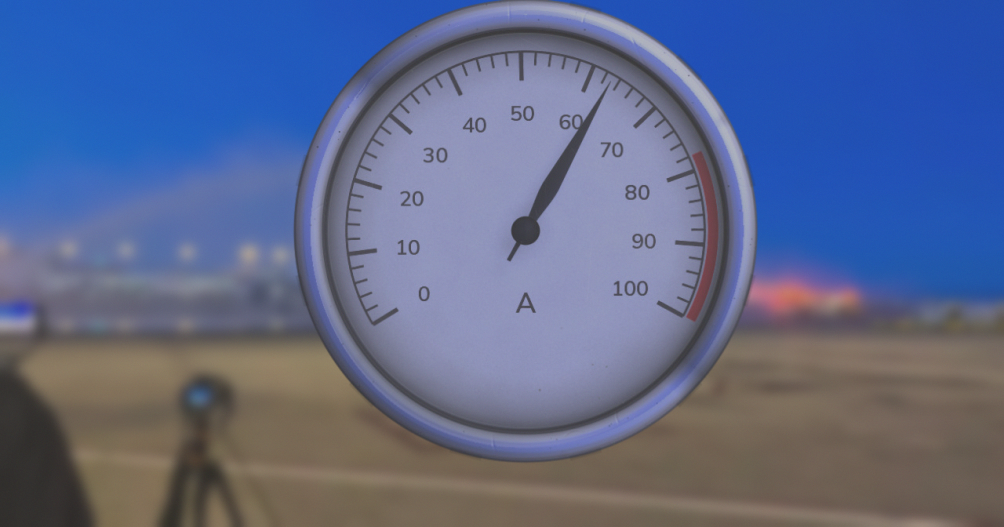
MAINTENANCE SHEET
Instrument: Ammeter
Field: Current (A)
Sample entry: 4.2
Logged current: 63
